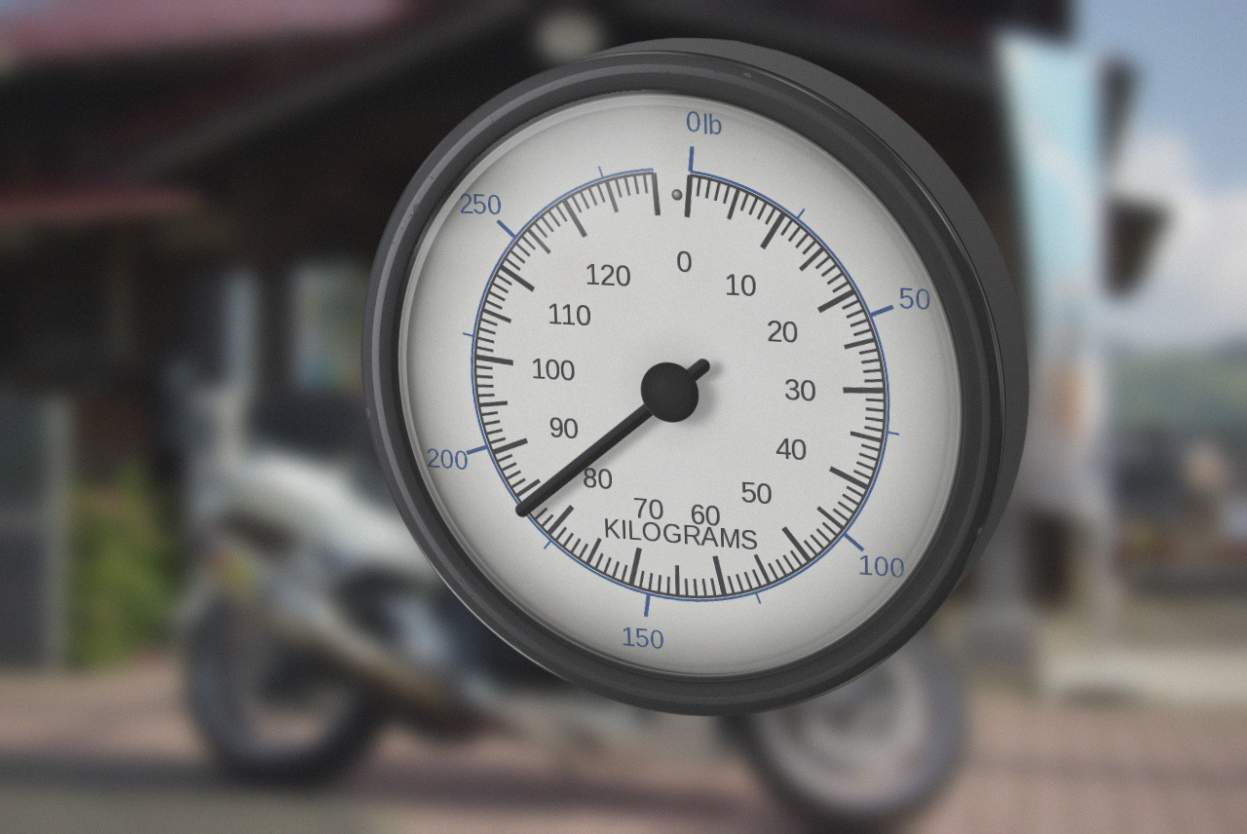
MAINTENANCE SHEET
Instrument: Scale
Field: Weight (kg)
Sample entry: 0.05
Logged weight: 83.5
